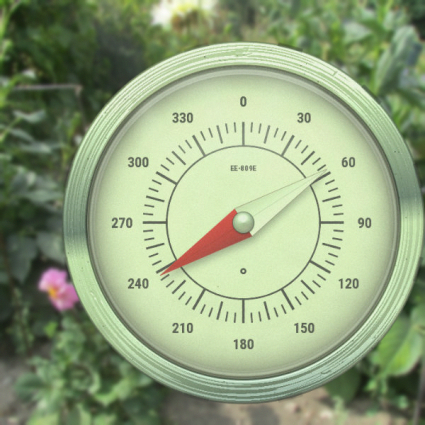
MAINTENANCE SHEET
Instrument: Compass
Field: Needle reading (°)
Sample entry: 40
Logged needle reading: 237.5
